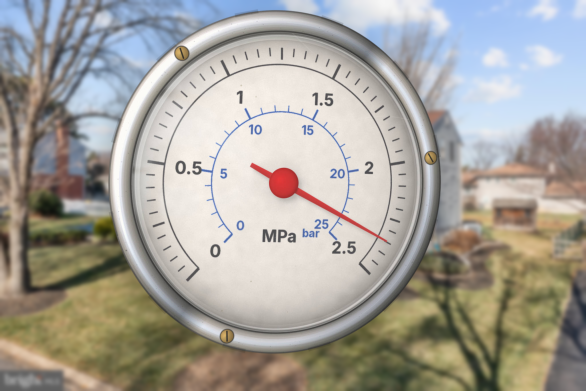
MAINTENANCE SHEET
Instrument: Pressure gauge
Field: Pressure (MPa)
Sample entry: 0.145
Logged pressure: 2.35
